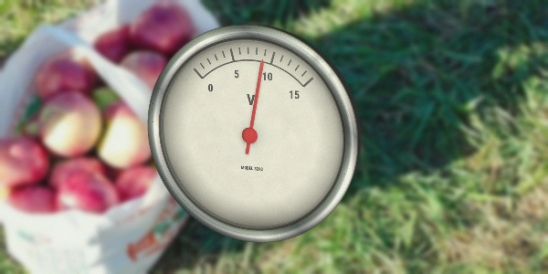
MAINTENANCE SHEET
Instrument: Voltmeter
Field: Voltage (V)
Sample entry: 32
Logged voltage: 9
